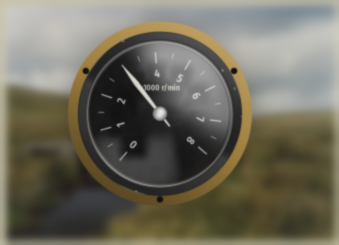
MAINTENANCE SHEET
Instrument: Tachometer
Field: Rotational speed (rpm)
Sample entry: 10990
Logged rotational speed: 3000
